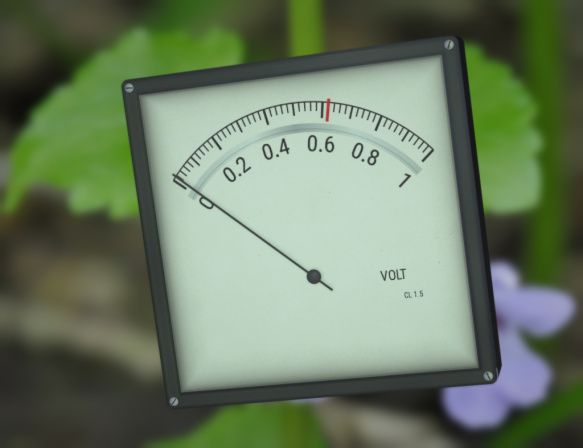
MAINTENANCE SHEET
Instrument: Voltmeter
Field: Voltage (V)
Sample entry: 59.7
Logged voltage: 0.02
